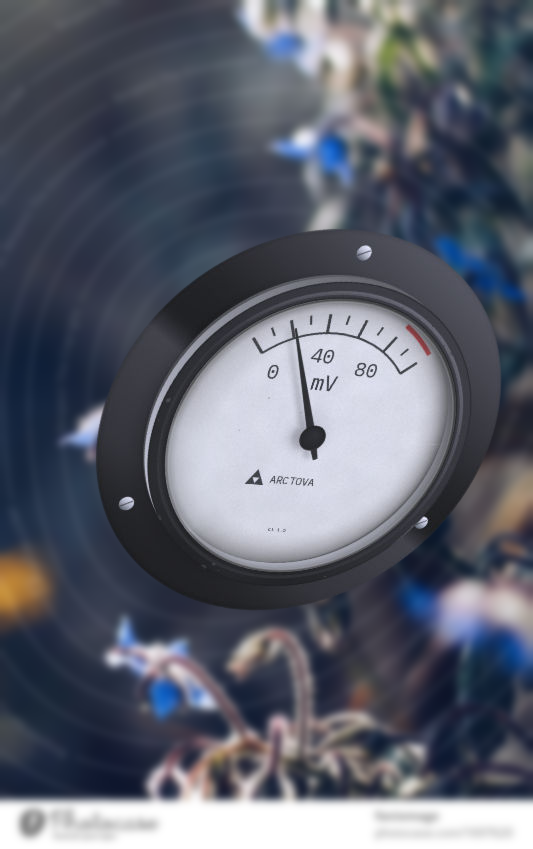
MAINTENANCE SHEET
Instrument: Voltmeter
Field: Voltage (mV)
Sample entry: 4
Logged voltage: 20
